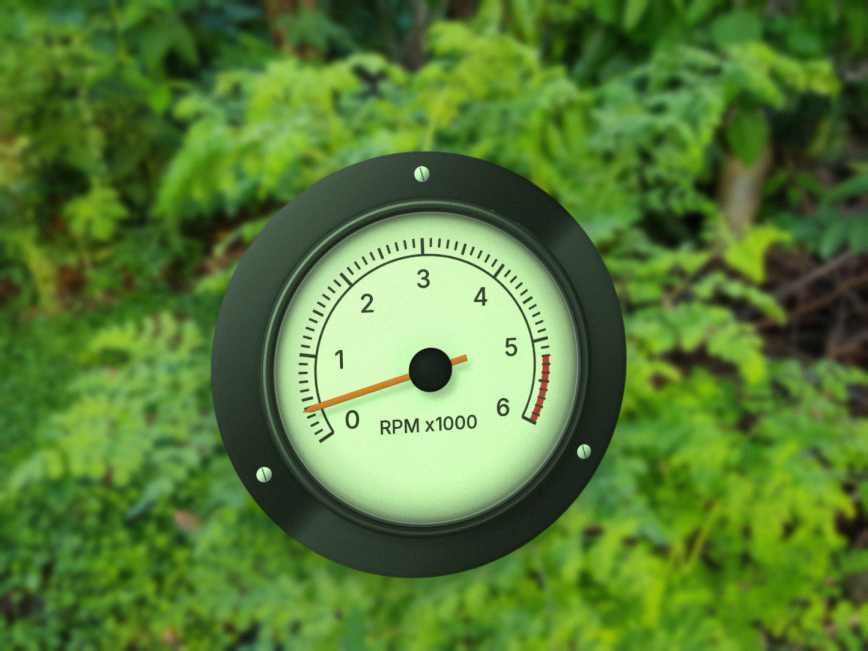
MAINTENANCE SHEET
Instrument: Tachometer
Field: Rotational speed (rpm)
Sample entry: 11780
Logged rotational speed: 400
